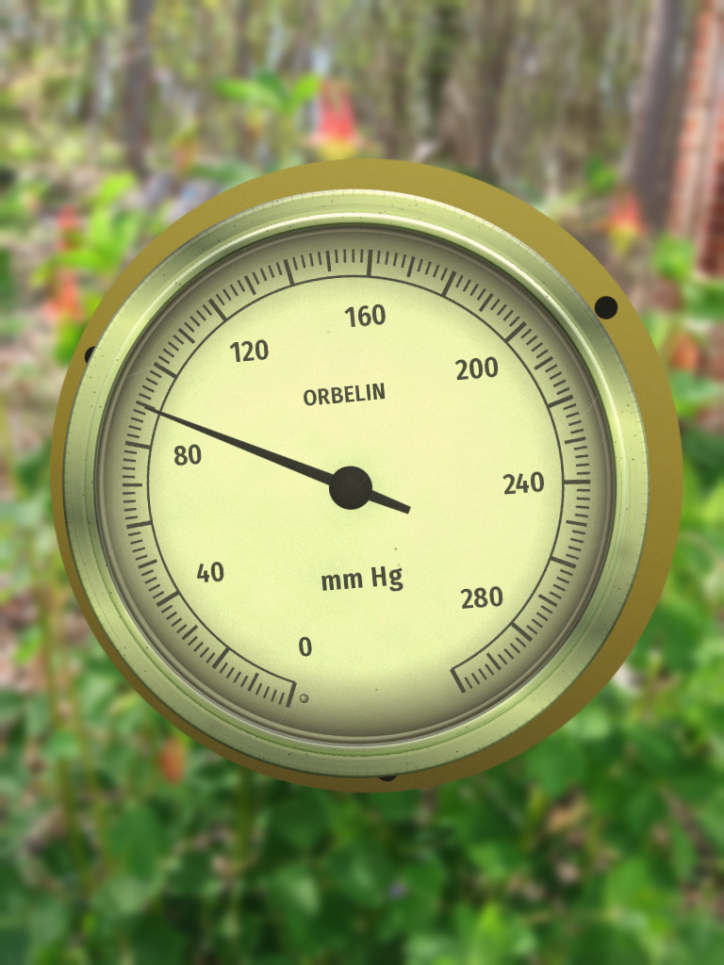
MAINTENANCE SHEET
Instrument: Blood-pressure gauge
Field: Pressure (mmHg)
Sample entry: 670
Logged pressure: 90
